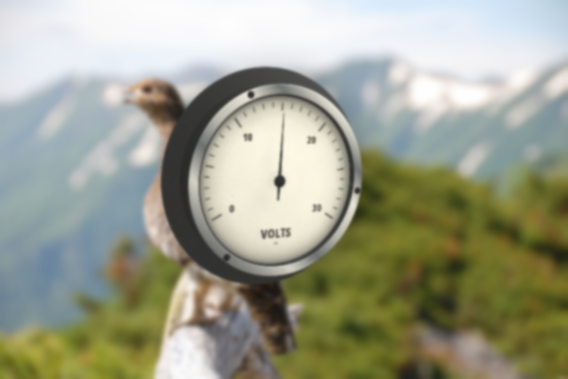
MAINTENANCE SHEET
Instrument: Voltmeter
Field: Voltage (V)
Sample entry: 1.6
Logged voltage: 15
